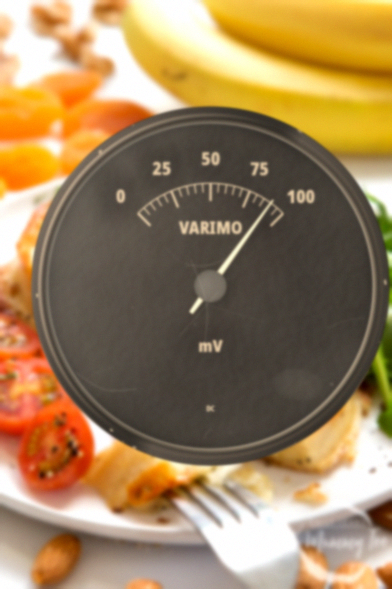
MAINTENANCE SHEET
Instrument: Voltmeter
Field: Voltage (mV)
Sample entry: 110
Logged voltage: 90
